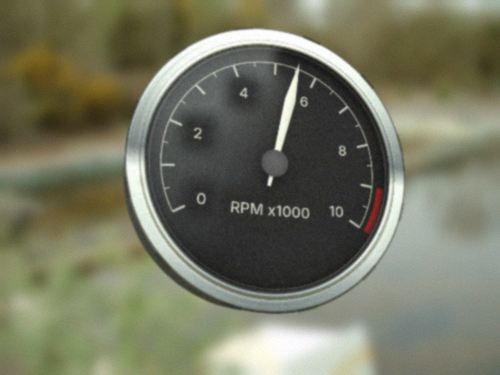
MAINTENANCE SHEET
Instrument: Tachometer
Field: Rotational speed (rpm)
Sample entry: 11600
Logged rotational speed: 5500
